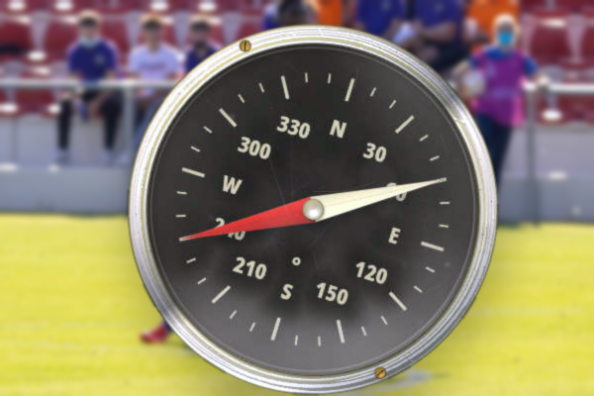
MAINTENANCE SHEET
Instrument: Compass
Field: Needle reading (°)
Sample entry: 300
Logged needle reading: 240
